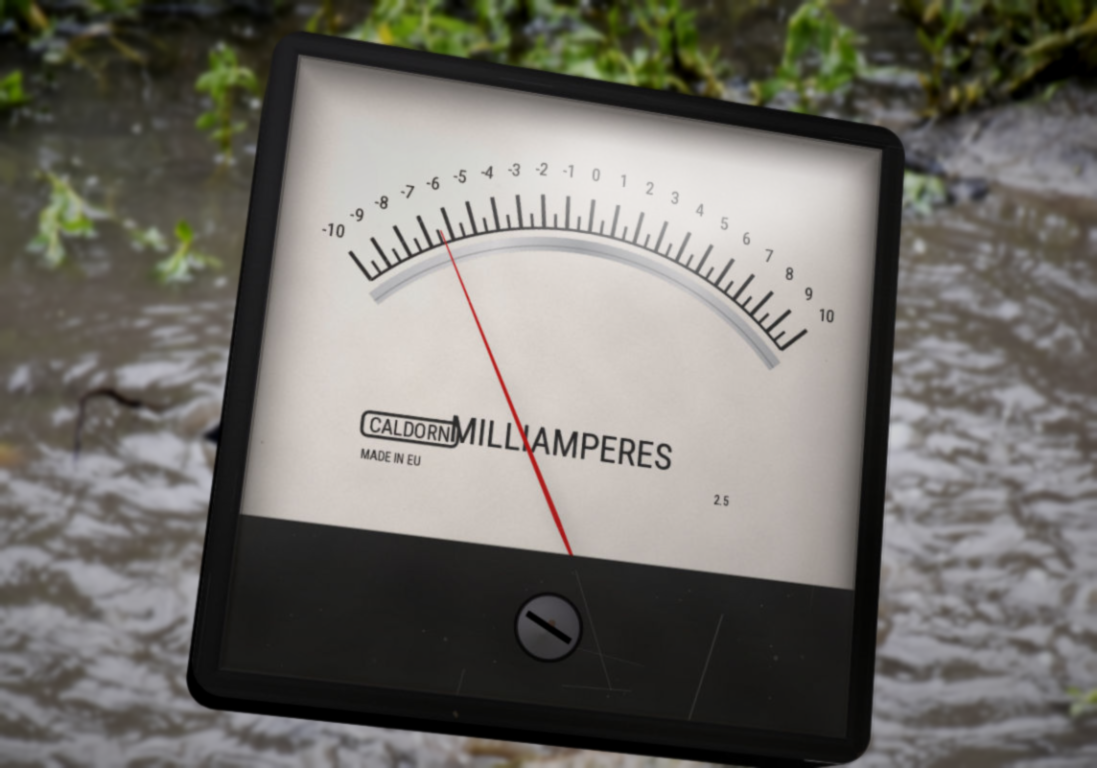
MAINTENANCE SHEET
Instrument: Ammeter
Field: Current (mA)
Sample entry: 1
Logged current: -6.5
